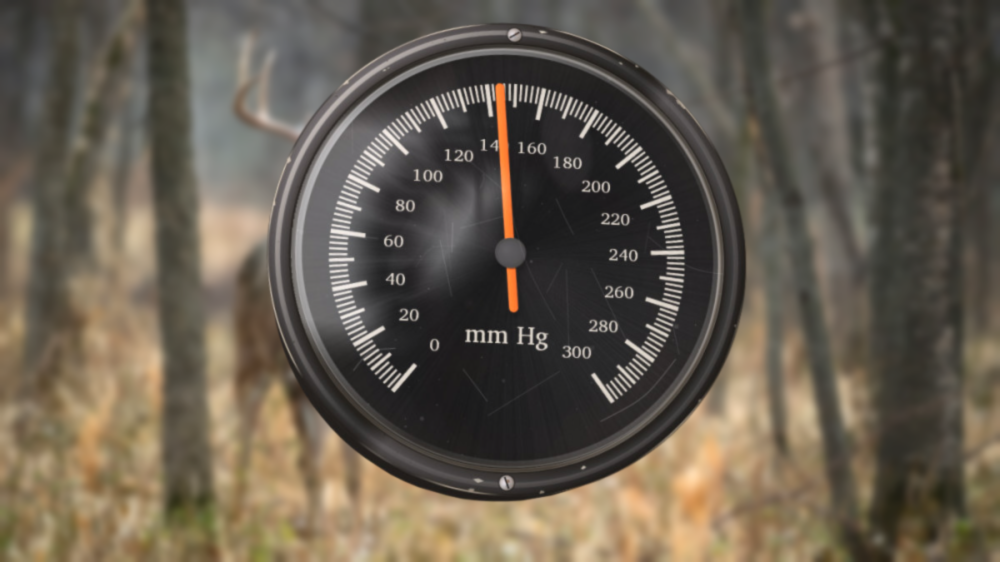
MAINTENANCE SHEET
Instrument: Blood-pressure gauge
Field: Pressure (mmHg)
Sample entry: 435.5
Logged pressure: 144
